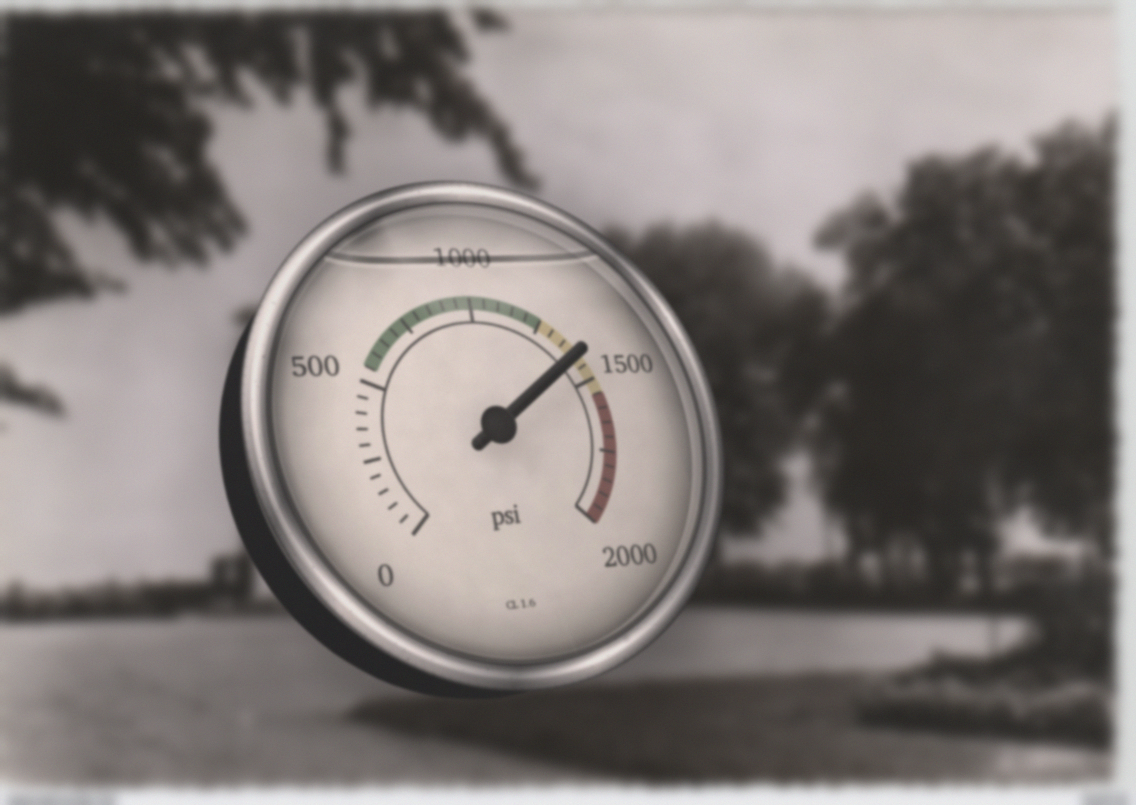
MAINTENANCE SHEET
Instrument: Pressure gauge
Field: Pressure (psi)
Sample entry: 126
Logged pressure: 1400
